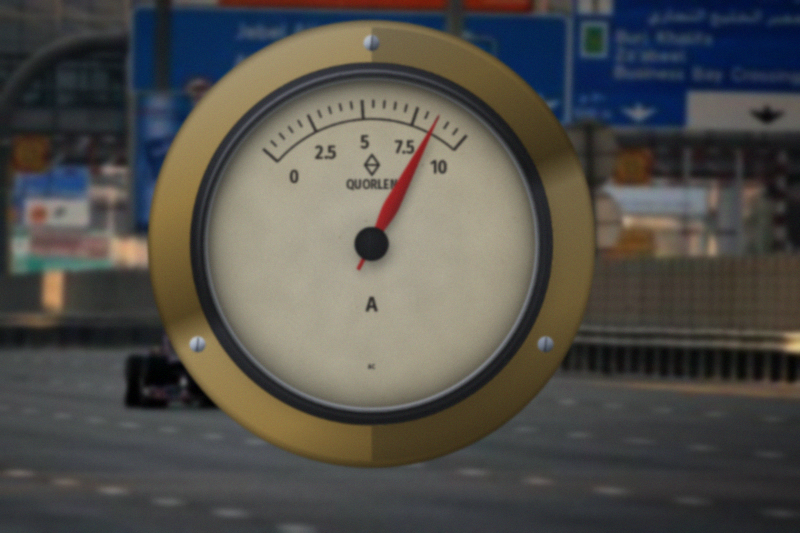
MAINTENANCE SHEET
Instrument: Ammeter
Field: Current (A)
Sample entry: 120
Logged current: 8.5
